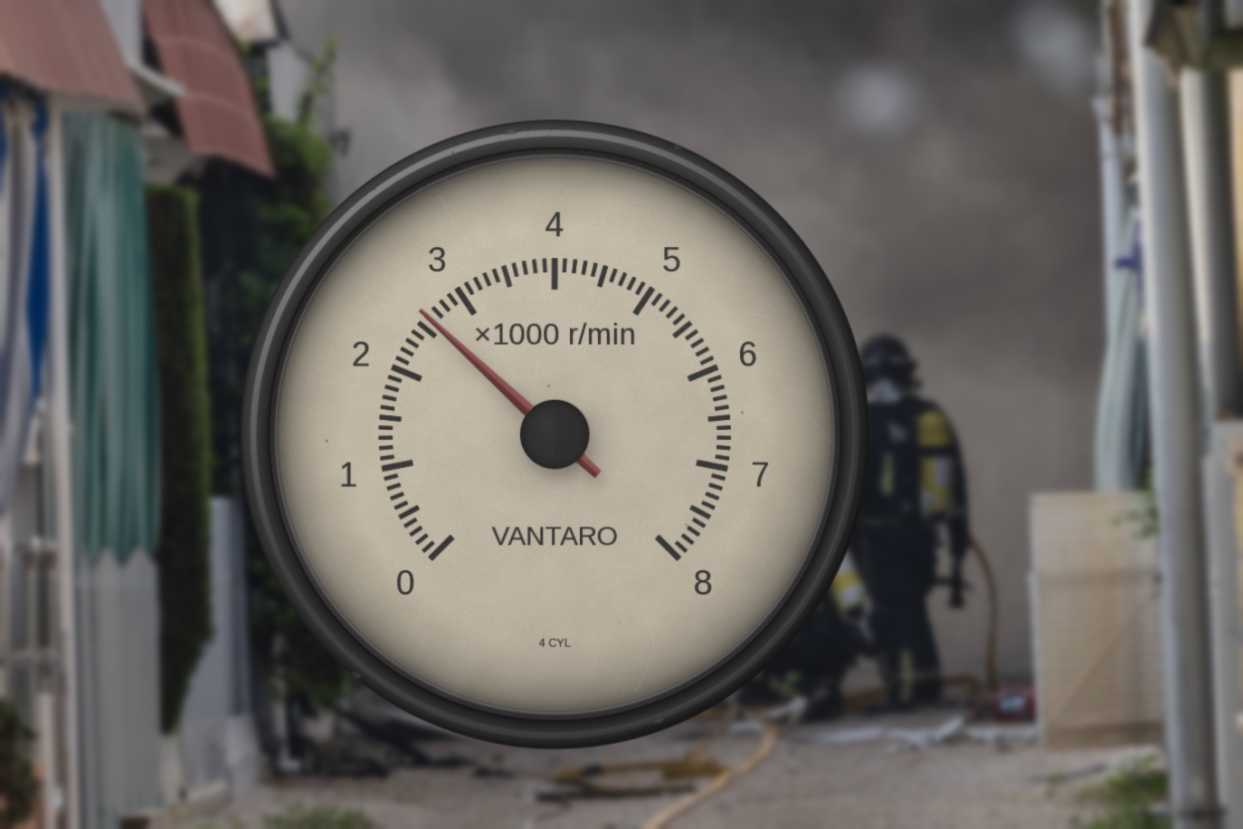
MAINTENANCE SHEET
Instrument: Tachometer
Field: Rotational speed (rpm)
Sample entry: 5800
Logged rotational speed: 2600
